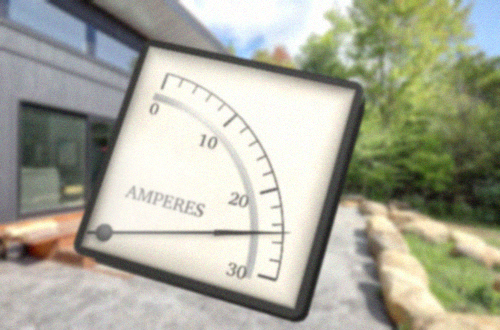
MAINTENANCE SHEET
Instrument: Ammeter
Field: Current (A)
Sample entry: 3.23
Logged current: 25
